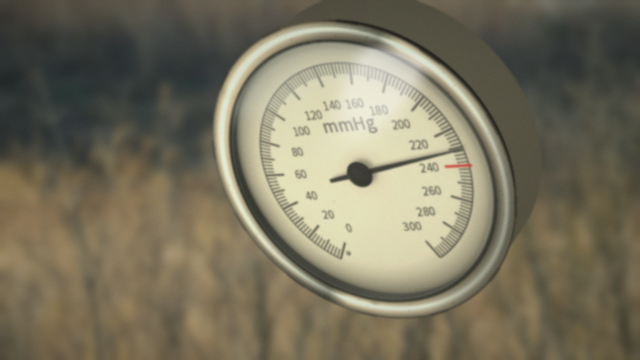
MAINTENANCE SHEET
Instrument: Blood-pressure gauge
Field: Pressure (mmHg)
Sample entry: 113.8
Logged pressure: 230
